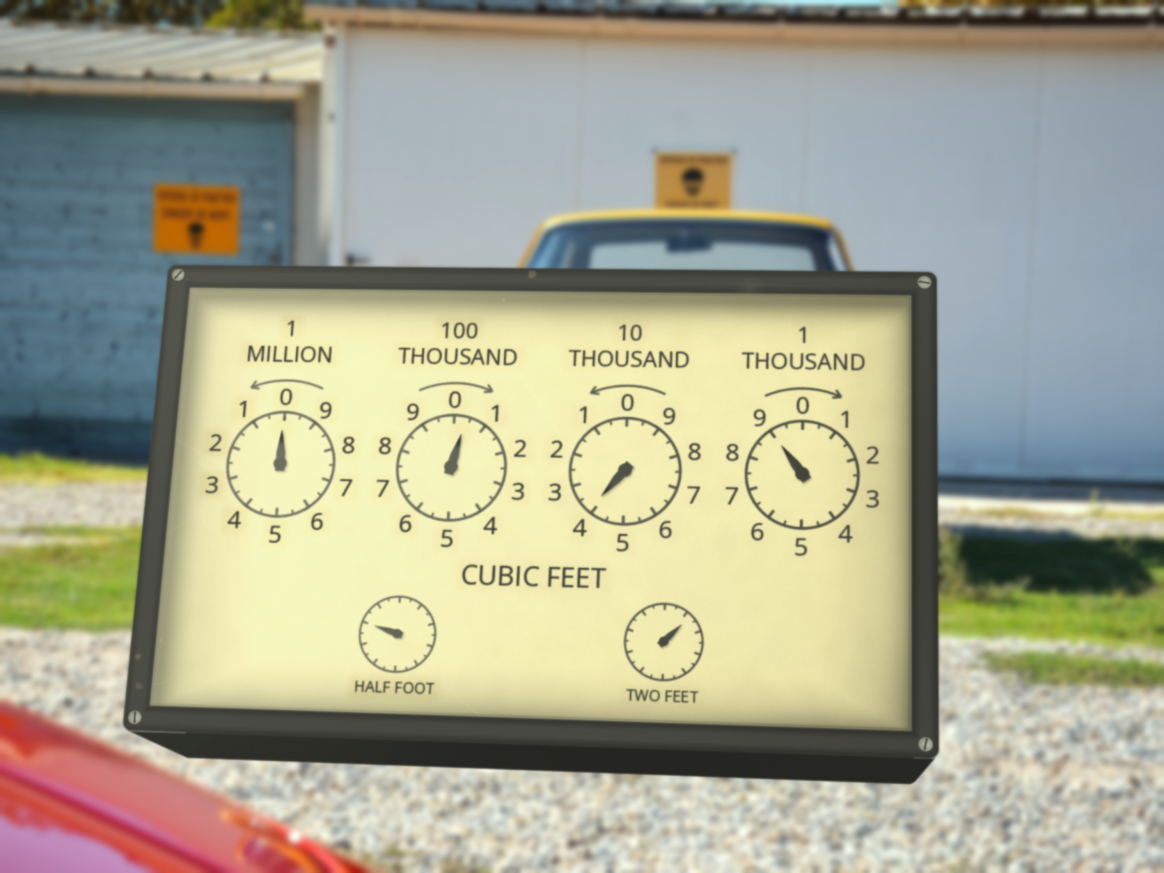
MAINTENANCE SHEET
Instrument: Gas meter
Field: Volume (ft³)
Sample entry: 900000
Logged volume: 3900
